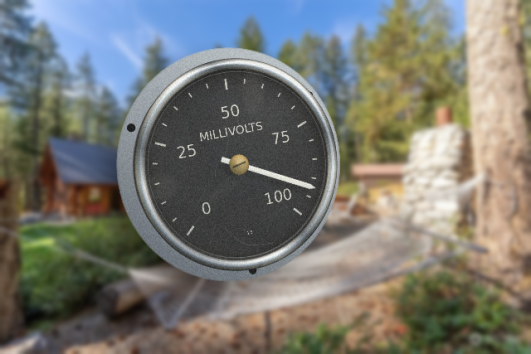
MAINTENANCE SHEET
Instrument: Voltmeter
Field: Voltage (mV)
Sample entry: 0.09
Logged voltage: 92.5
